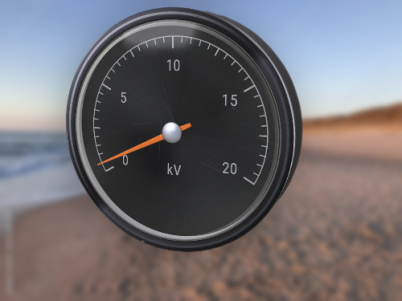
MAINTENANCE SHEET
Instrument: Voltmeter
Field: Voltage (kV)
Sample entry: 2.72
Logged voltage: 0.5
